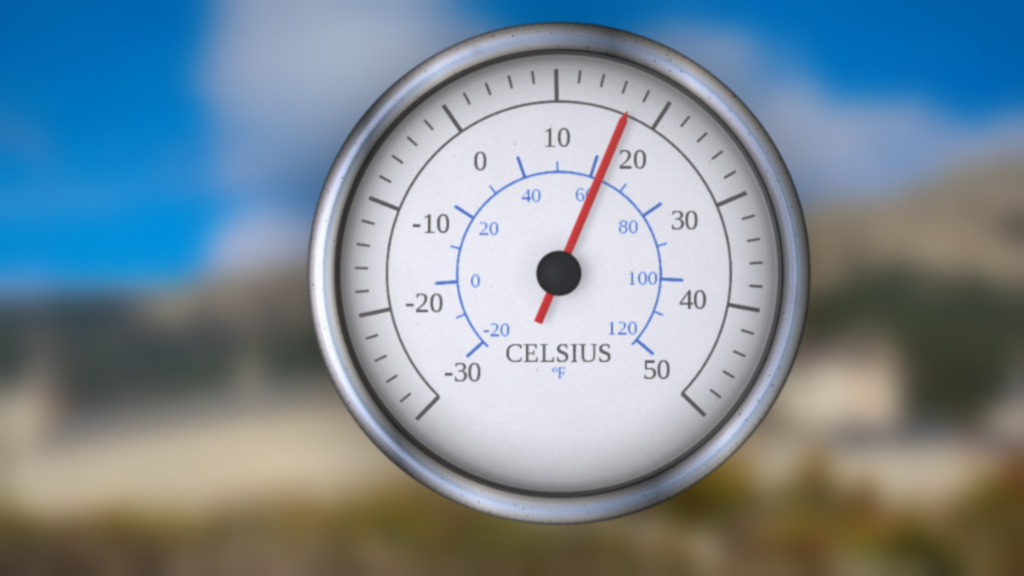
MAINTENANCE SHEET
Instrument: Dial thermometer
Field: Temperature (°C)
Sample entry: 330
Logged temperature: 17
